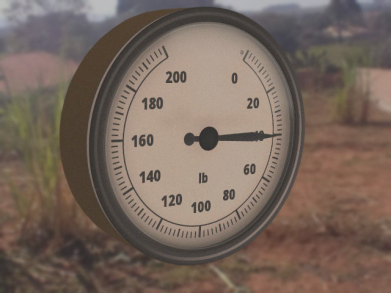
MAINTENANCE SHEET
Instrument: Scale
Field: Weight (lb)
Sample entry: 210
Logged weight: 40
